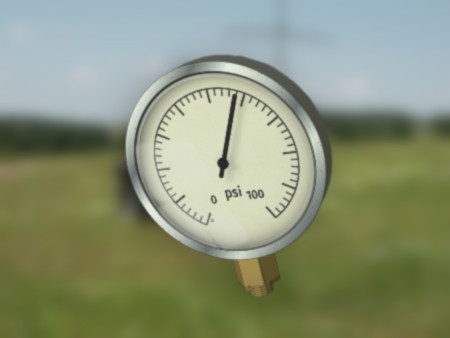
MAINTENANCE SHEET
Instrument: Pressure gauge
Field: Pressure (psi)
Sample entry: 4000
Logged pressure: 58
